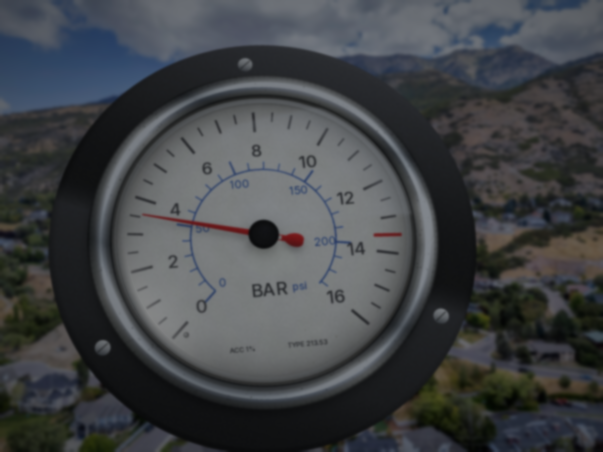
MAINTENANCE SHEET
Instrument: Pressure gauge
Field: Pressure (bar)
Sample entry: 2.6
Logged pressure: 3.5
